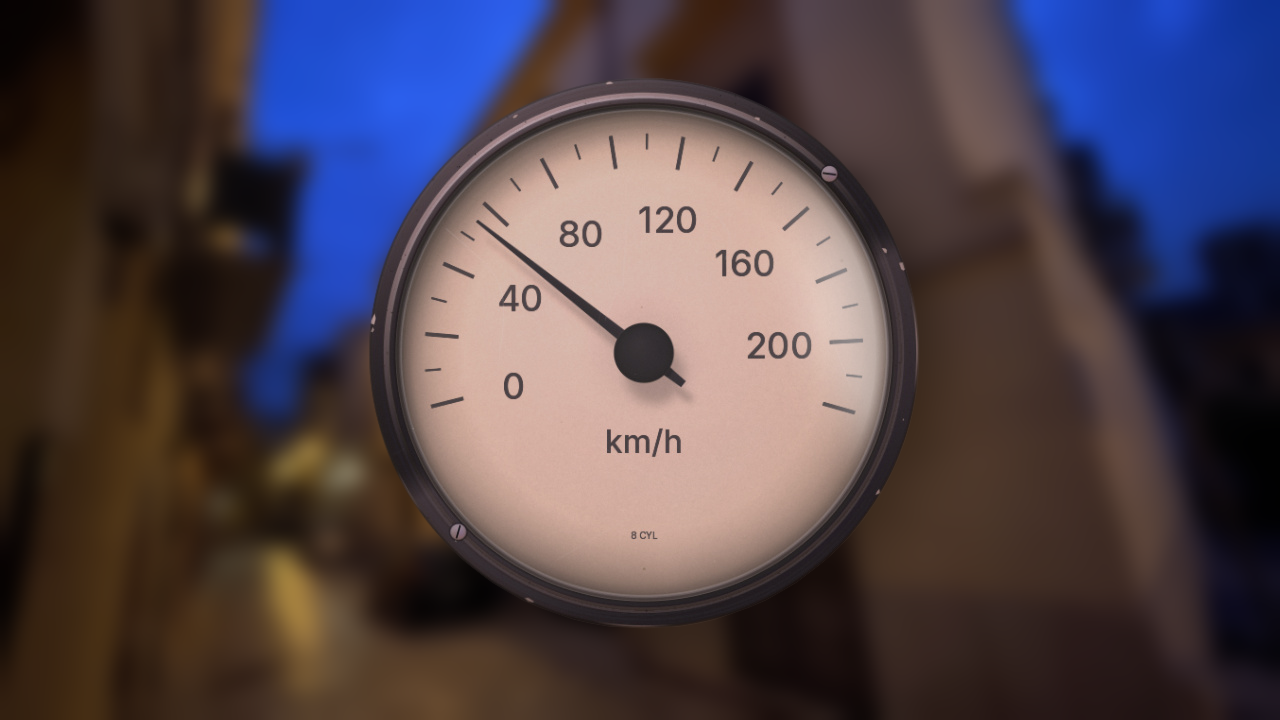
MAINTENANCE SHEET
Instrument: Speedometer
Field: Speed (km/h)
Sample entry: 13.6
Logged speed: 55
